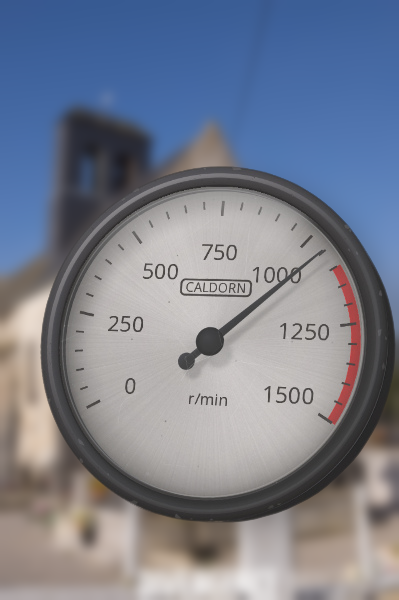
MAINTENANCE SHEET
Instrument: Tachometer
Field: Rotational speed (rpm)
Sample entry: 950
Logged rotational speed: 1050
